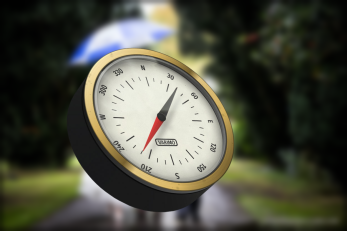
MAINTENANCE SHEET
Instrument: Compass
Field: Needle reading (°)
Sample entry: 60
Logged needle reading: 220
